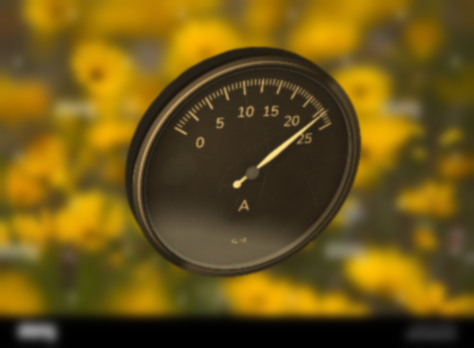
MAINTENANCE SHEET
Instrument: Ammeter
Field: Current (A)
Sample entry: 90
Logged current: 22.5
